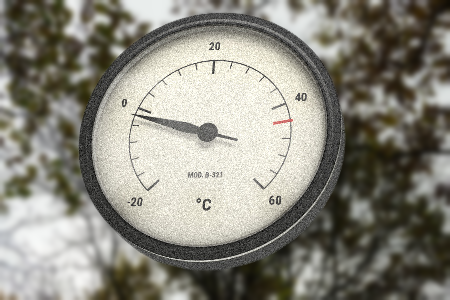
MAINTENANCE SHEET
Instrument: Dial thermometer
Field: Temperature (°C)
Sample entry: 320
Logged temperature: -2
